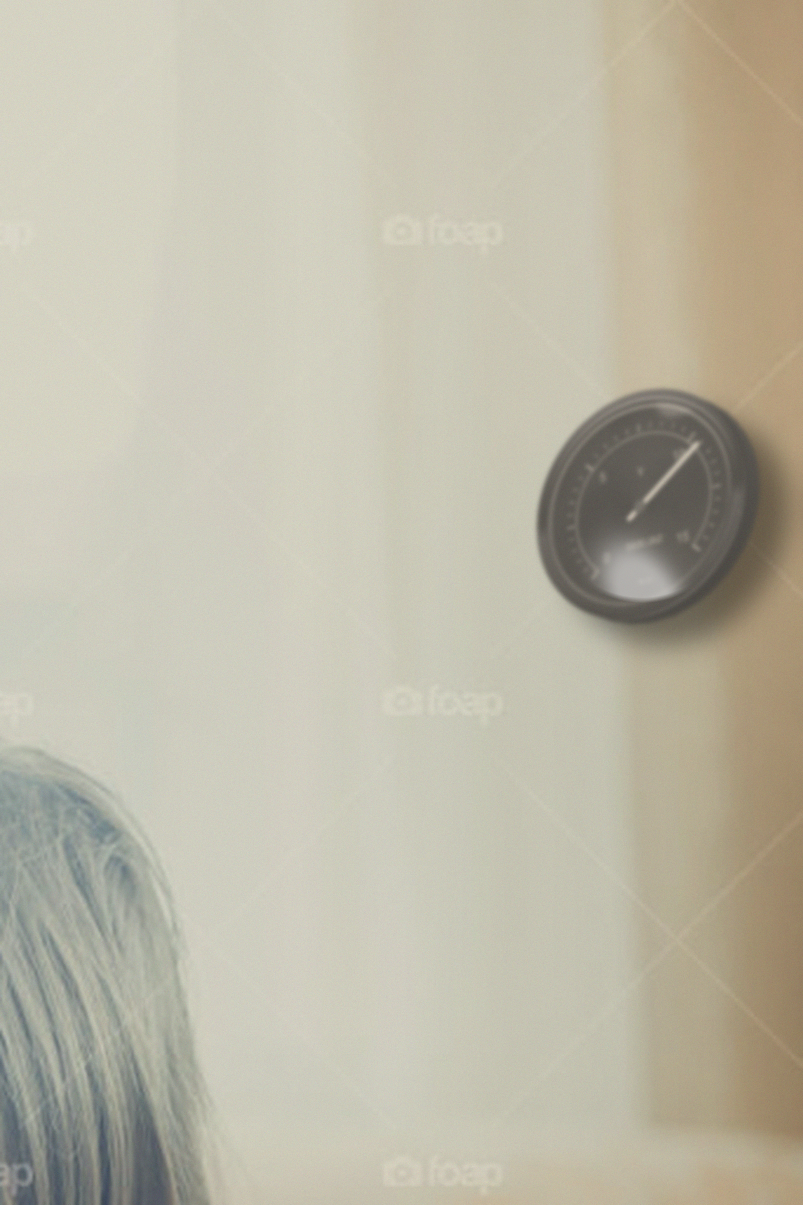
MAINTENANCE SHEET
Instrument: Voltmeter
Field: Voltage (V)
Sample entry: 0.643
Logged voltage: 10.5
